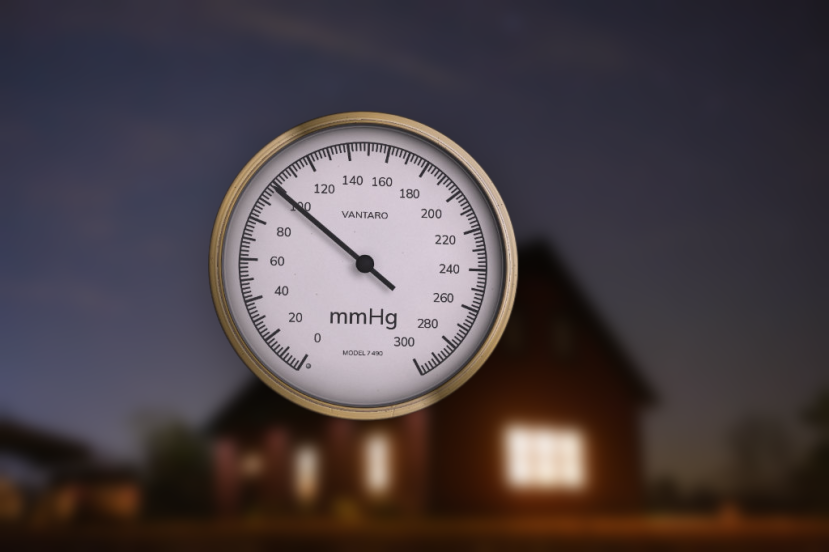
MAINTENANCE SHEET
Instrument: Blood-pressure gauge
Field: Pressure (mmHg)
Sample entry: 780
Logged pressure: 98
